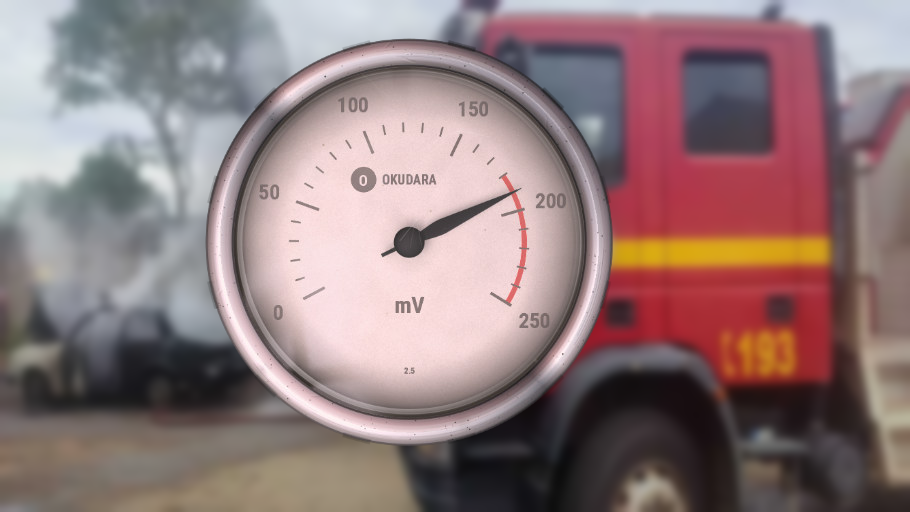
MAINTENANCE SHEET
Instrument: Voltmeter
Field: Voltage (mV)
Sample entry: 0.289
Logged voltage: 190
